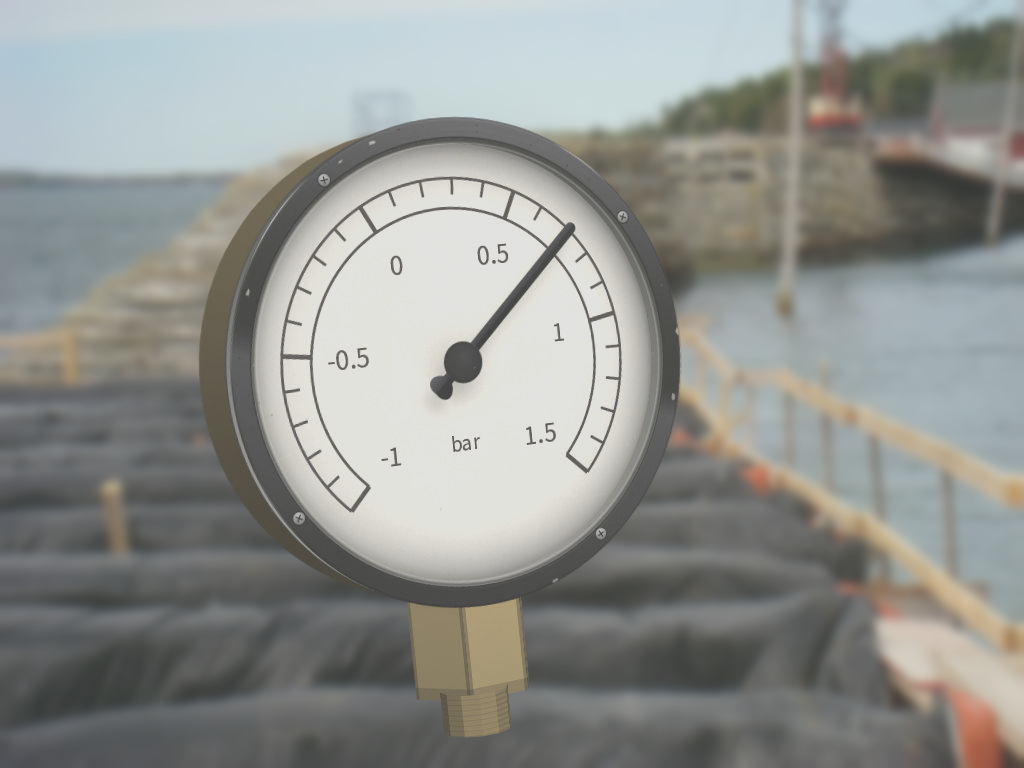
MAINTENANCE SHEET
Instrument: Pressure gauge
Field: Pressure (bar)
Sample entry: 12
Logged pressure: 0.7
